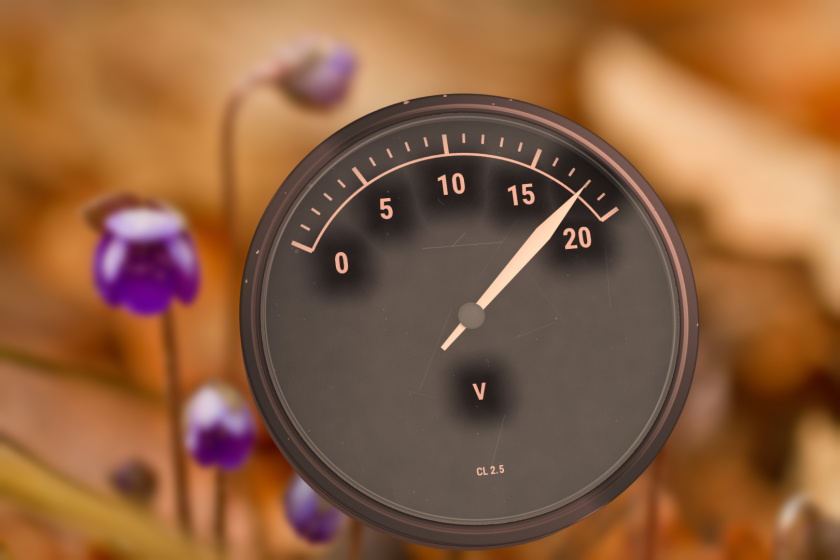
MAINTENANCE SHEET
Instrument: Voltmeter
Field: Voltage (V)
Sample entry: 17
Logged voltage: 18
